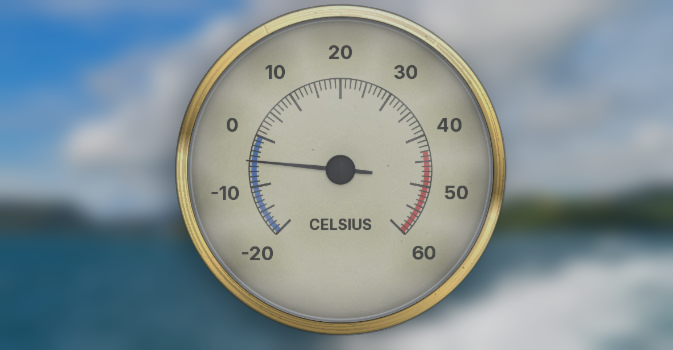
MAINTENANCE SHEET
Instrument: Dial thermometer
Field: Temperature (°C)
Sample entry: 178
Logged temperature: -5
